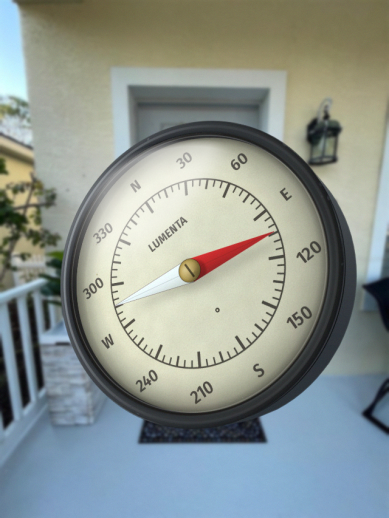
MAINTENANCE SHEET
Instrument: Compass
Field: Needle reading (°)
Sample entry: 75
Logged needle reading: 105
